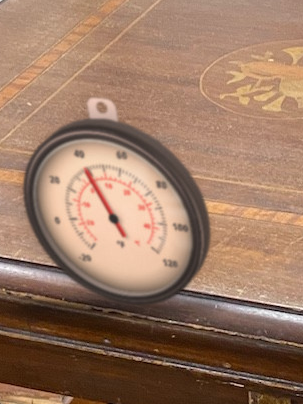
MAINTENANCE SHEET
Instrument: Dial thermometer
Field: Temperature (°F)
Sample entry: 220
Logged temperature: 40
